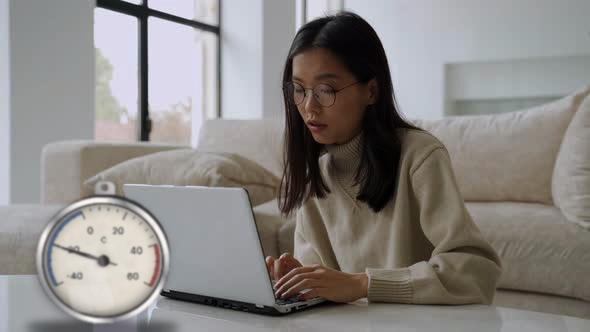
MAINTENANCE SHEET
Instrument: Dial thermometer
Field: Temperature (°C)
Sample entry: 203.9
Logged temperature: -20
